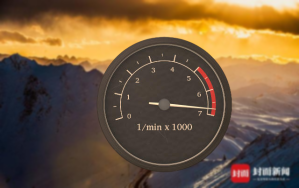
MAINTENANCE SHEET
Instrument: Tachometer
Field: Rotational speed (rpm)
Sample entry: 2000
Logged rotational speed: 6750
